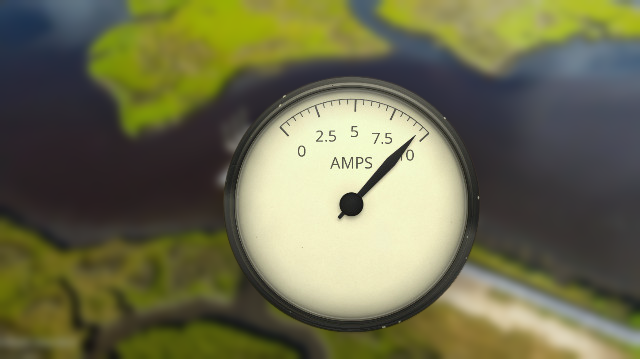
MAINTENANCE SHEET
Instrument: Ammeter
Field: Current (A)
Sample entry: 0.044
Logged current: 9.5
